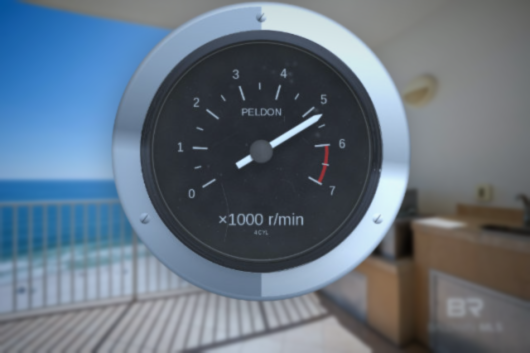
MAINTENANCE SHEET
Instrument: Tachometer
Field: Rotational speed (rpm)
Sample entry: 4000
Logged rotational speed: 5250
